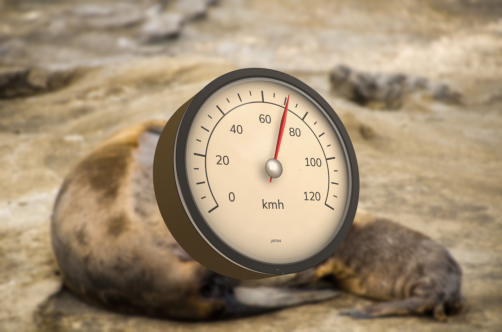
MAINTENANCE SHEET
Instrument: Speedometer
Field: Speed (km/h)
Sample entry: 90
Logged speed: 70
